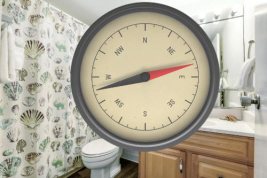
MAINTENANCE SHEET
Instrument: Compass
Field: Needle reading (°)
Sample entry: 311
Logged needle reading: 75
